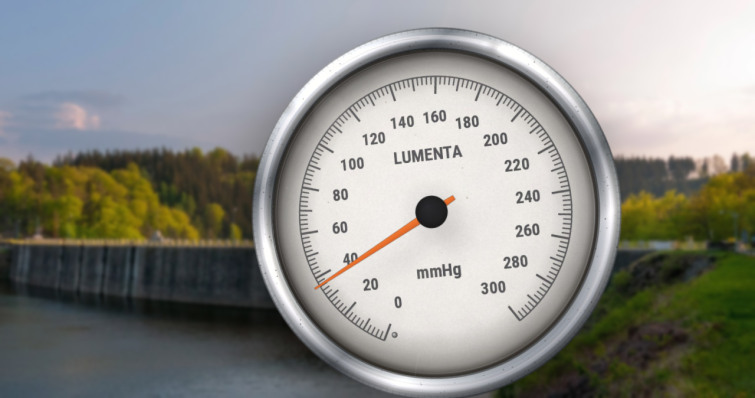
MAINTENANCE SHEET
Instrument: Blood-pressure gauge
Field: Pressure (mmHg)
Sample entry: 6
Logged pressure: 36
